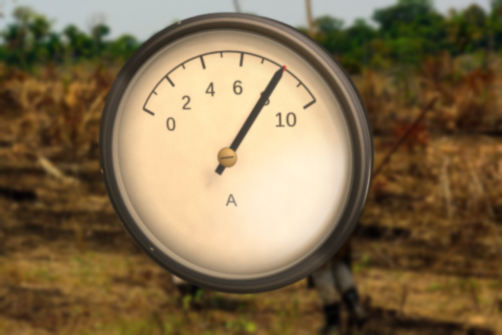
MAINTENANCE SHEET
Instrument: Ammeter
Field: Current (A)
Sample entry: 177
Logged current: 8
